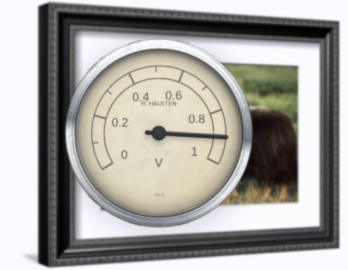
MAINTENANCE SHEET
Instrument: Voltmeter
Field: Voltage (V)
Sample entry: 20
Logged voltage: 0.9
